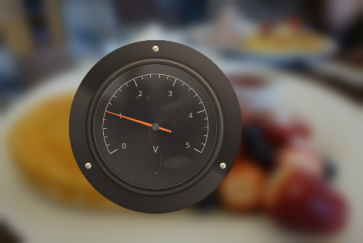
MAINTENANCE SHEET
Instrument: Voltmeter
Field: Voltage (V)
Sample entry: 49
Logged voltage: 1
